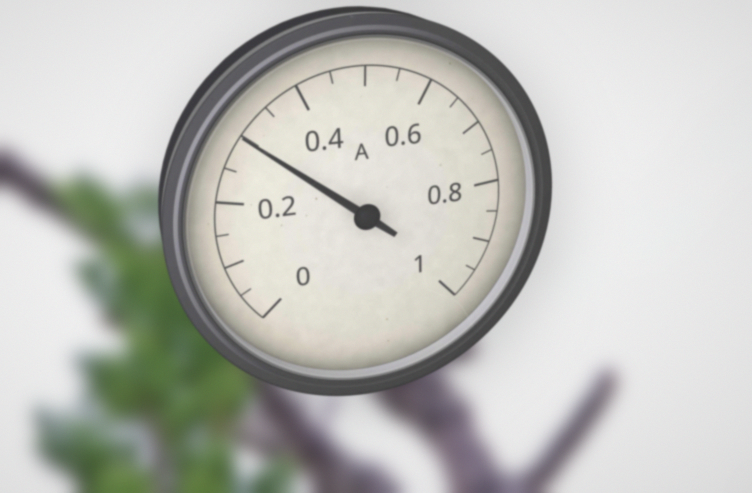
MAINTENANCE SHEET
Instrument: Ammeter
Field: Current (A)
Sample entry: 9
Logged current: 0.3
